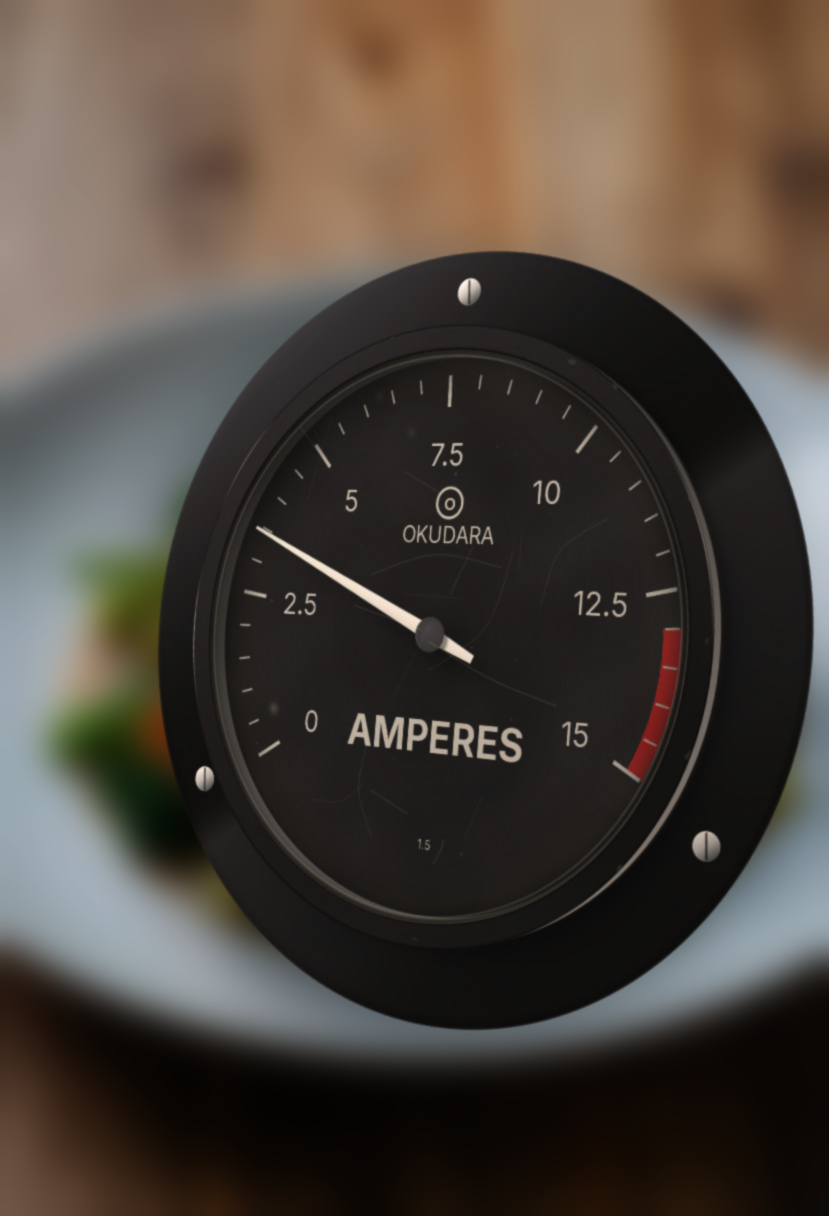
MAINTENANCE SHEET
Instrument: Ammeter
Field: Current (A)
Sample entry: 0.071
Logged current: 3.5
